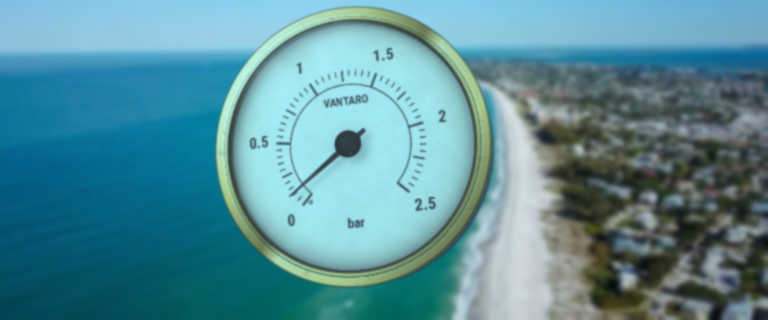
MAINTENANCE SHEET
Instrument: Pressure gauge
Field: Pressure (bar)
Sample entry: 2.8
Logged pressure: 0.1
